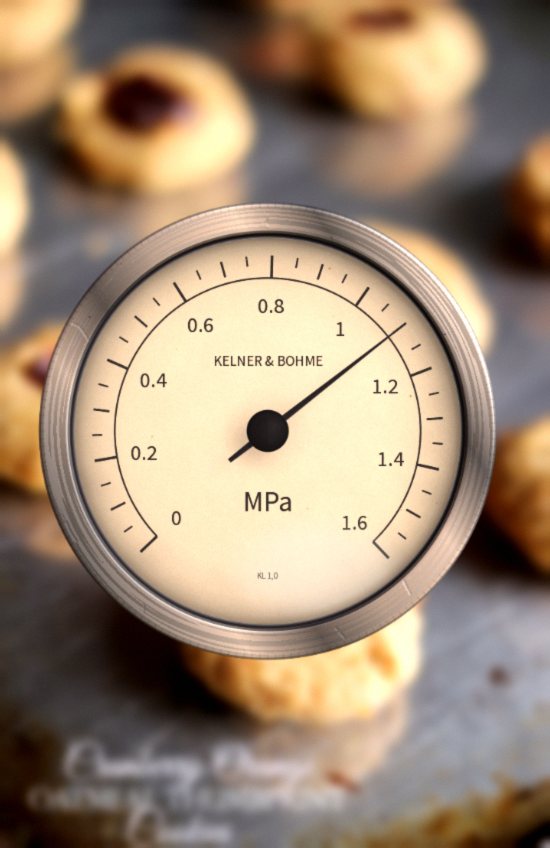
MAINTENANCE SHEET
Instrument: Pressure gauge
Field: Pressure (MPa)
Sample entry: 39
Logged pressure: 1.1
